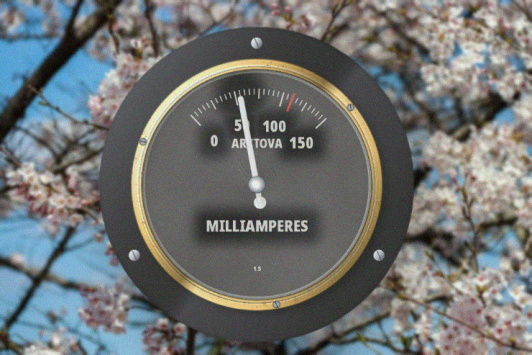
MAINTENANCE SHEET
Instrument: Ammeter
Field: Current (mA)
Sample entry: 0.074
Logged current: 55
